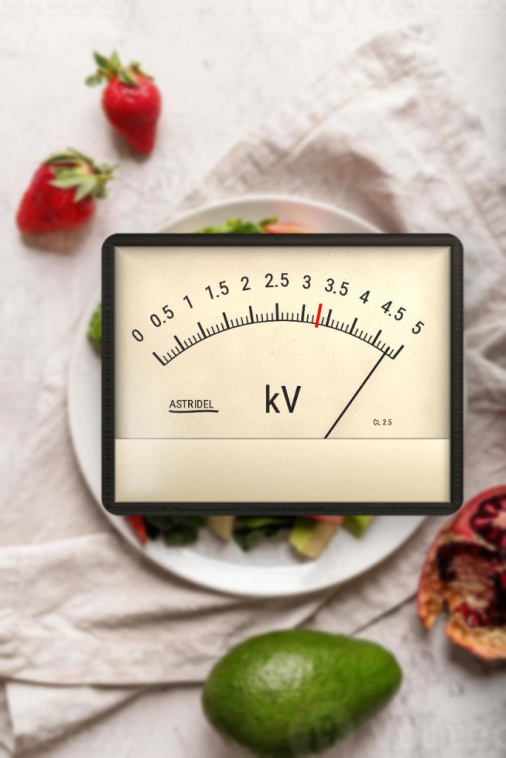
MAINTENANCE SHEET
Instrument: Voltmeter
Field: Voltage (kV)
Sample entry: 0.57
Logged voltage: 4.8
